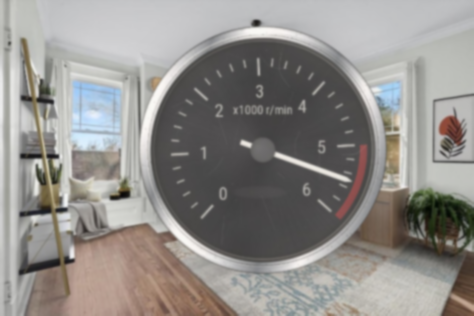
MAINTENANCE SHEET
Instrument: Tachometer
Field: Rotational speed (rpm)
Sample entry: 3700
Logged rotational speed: 5500
